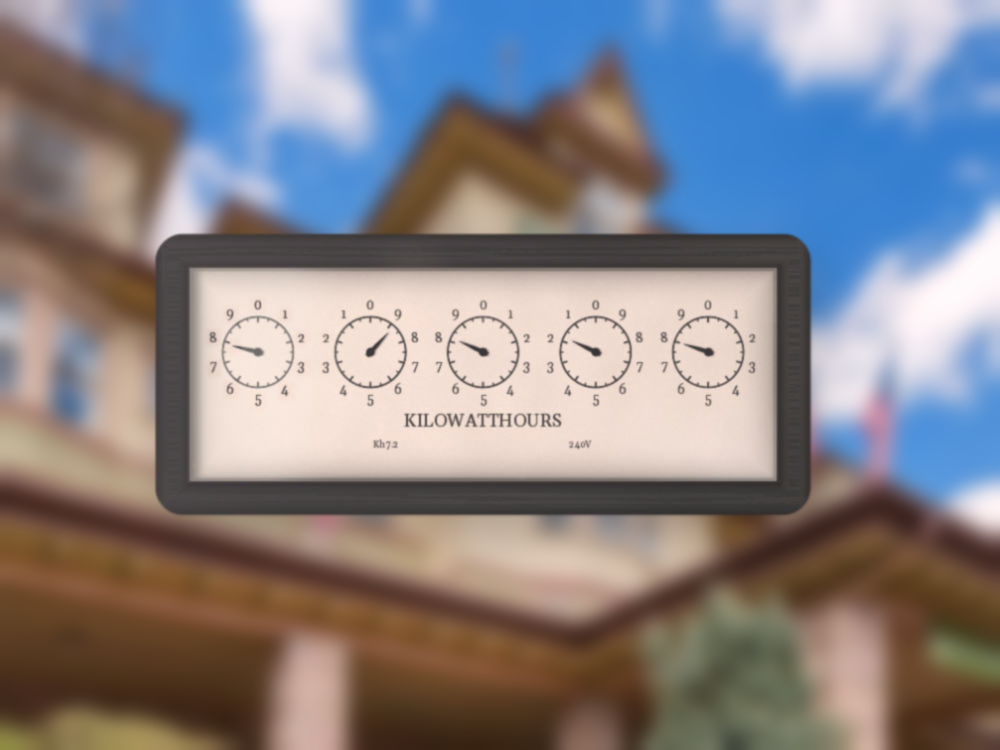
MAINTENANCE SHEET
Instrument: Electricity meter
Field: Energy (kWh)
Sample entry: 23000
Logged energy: 78818
